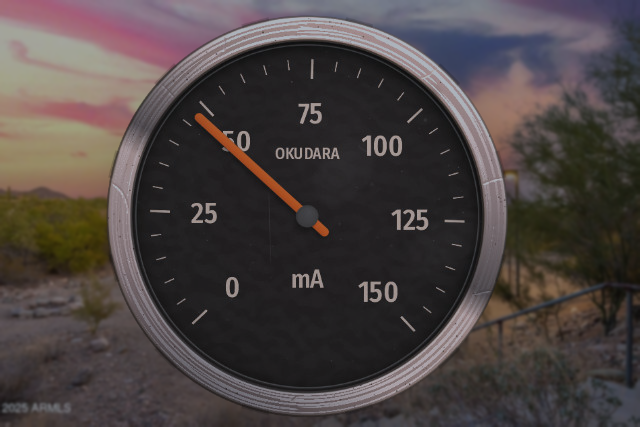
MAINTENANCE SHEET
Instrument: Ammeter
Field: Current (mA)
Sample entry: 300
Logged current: 47.5
